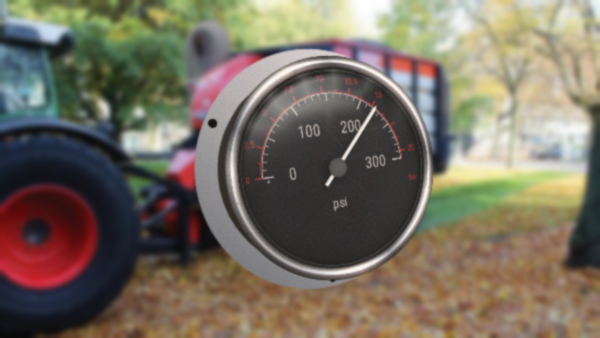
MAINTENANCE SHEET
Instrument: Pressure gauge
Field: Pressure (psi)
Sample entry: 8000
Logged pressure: 220
